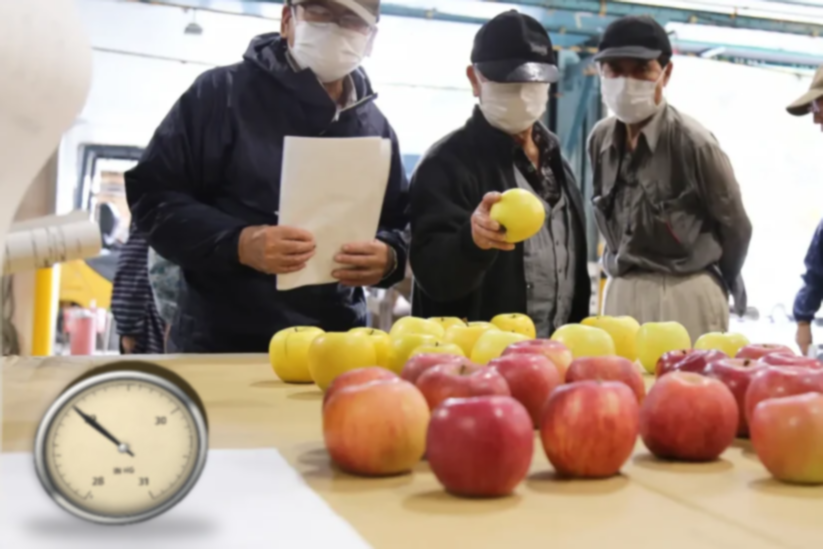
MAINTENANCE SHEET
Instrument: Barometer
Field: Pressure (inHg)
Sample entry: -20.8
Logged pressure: 29
